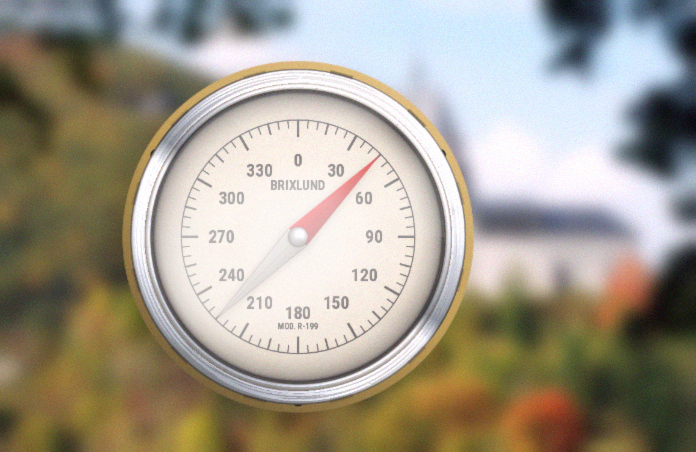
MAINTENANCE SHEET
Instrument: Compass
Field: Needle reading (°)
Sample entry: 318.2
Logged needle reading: 45
